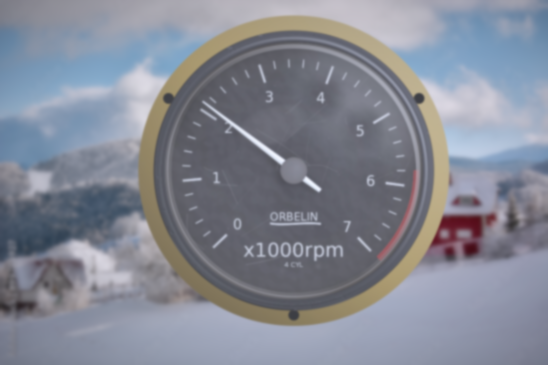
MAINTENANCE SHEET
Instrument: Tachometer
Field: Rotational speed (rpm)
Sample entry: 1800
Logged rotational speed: 2100
